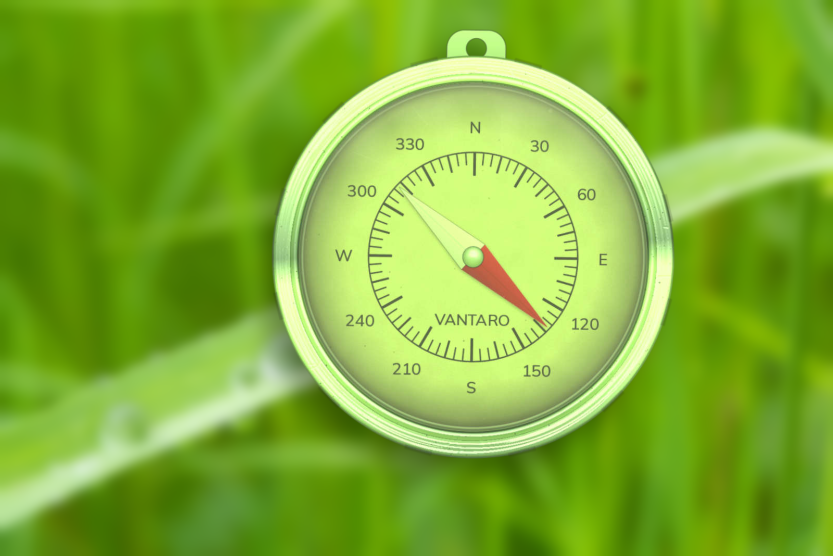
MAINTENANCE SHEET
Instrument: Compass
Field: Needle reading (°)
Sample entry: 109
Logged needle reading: 132.5
